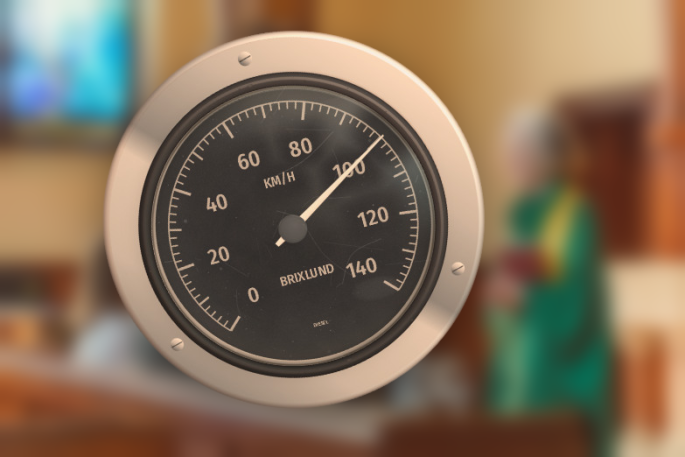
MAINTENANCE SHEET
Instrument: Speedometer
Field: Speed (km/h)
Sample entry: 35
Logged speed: 100
